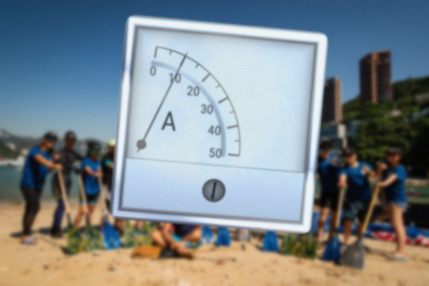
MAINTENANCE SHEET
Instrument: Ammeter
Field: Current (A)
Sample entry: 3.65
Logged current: 10
